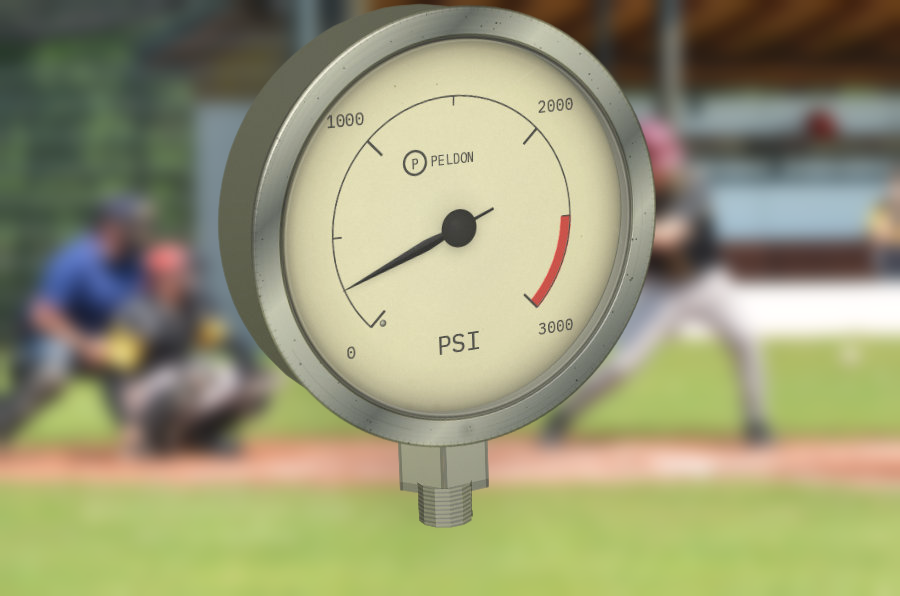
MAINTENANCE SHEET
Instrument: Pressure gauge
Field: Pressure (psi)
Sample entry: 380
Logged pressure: 250
